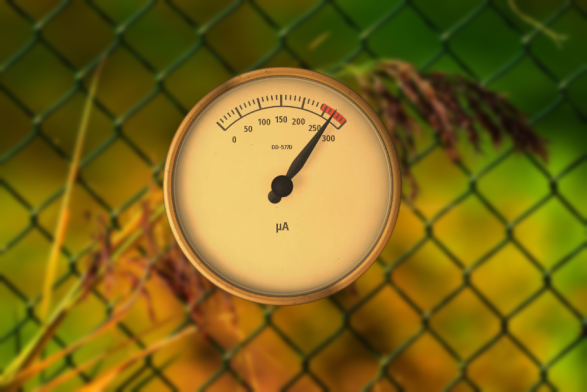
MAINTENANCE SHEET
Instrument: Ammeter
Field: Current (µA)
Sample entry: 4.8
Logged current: 270
